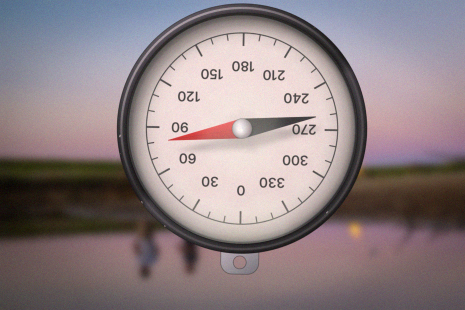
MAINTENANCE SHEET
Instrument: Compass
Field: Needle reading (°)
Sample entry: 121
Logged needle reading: 80
